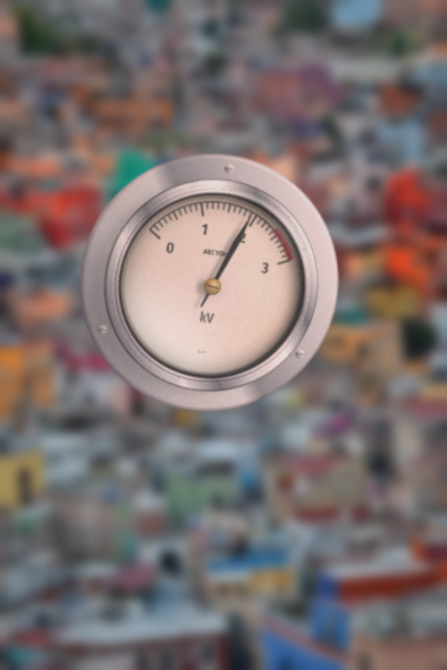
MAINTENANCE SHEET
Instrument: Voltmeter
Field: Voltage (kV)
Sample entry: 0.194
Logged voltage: 1.9
